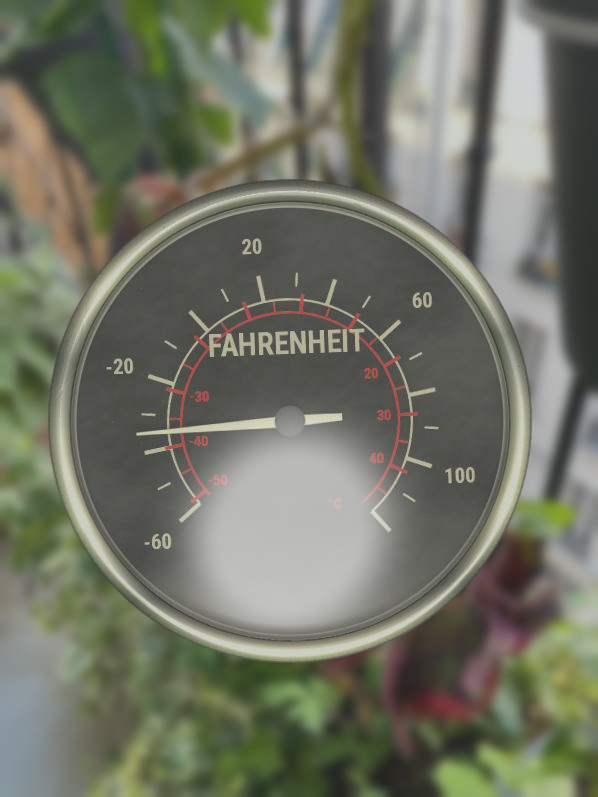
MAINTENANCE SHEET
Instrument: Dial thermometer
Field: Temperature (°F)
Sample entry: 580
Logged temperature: -35
